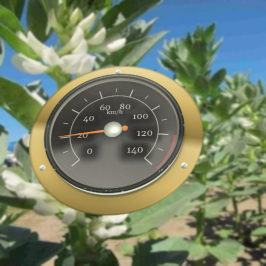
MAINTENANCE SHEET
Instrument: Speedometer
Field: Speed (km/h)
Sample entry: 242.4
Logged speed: 20
